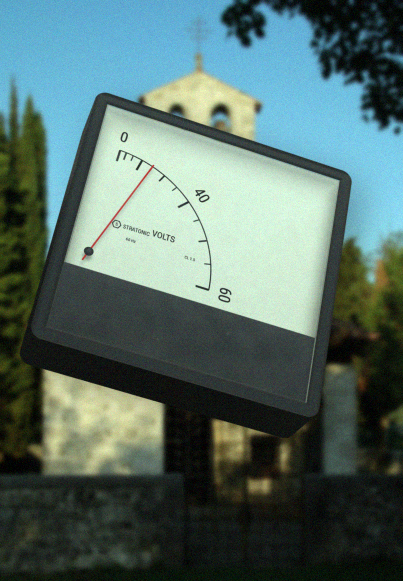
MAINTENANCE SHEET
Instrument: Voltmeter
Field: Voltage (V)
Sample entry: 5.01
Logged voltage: 25
